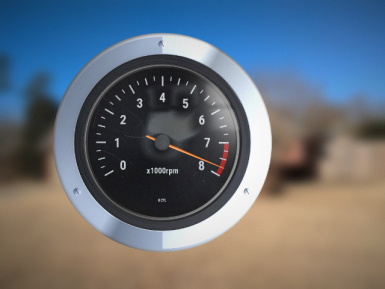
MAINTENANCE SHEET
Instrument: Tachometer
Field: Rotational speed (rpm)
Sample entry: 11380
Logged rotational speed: 7750
